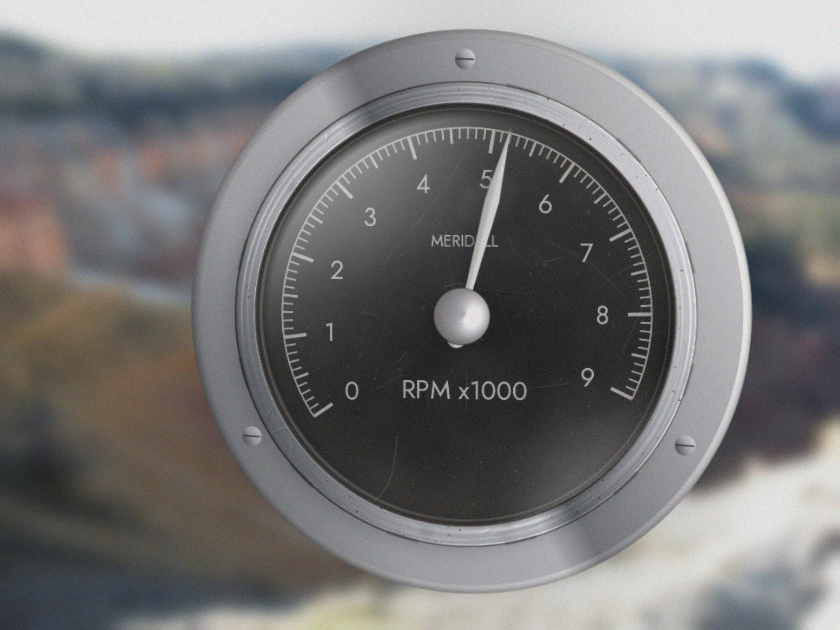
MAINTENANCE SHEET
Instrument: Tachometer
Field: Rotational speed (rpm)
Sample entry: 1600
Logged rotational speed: 5200
